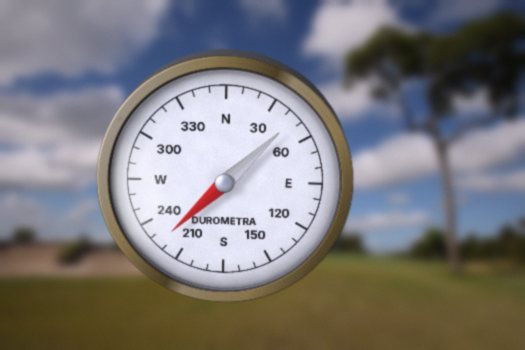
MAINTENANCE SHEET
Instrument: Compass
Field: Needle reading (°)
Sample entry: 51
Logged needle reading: 225
